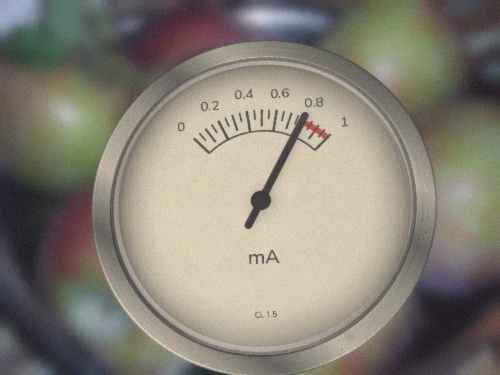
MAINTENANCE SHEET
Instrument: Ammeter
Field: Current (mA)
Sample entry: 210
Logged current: 0.8
